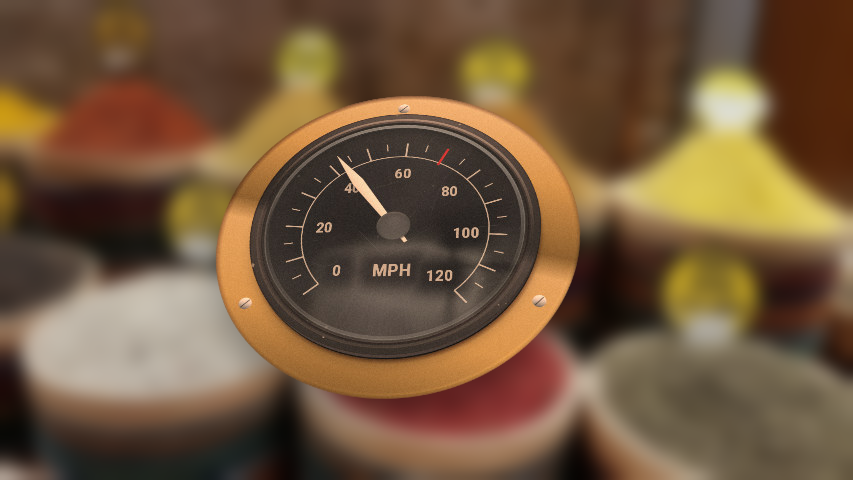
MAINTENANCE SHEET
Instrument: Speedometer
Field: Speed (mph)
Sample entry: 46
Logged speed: 42.5
